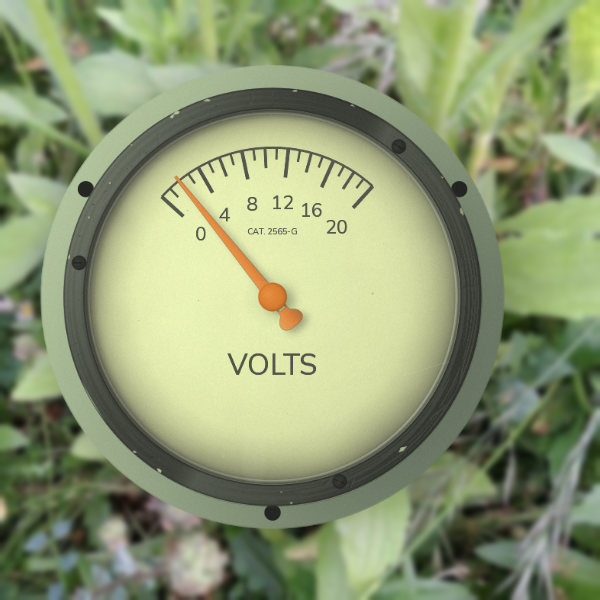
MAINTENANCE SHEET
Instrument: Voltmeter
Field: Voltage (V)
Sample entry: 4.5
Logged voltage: 2
